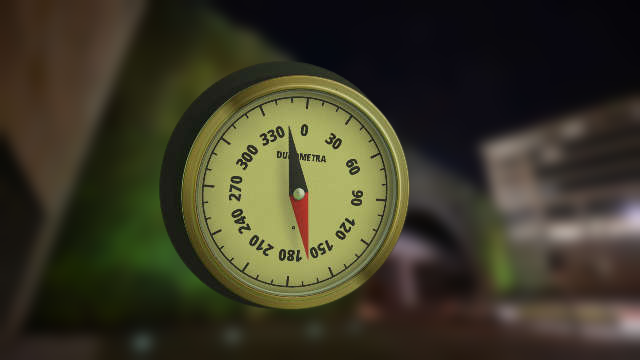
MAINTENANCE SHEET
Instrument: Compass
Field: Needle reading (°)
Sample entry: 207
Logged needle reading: 165
